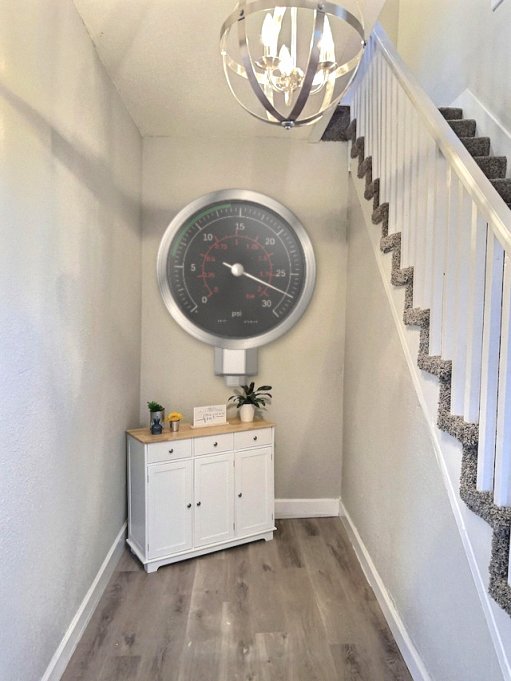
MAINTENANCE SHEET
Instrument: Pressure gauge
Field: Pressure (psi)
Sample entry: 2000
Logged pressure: 27.5
